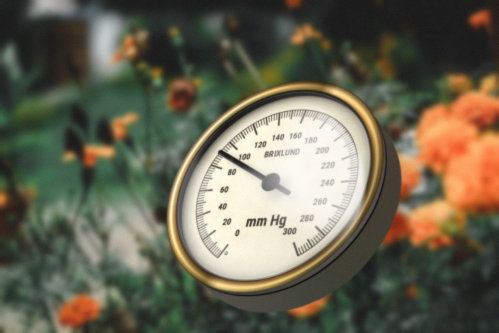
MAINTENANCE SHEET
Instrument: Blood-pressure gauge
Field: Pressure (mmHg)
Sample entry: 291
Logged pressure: 90
